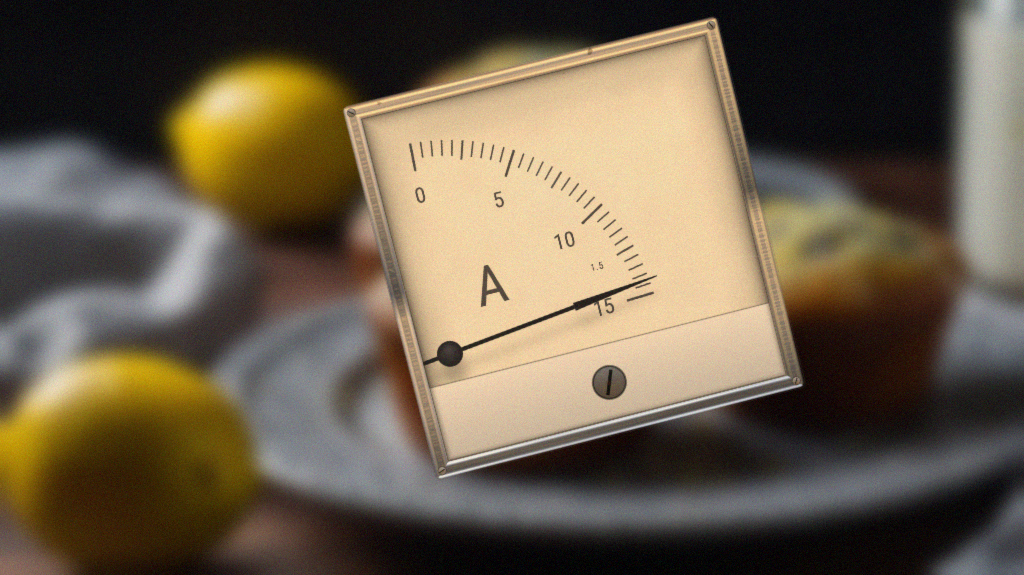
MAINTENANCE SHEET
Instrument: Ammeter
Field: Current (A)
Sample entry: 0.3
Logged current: 14.25
